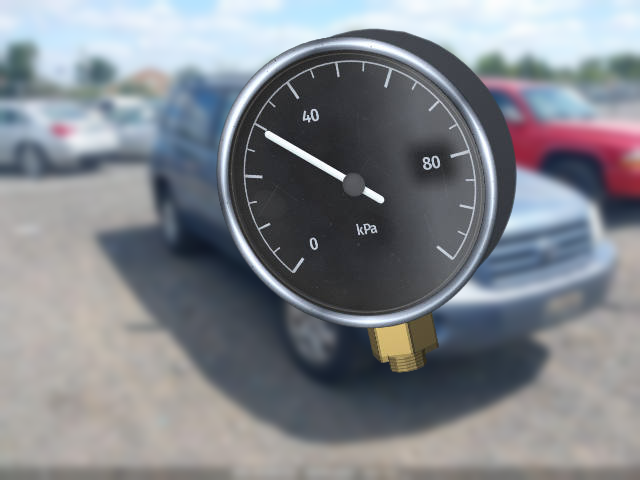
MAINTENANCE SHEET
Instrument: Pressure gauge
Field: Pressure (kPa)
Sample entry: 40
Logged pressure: 30
